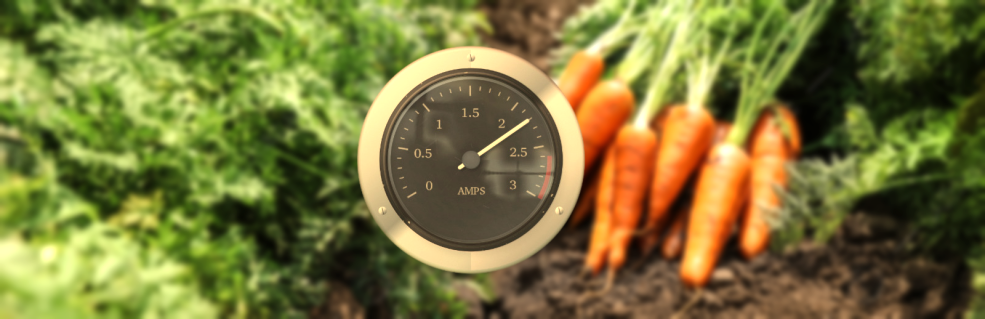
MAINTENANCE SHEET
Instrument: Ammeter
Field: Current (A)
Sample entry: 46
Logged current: 2.2
